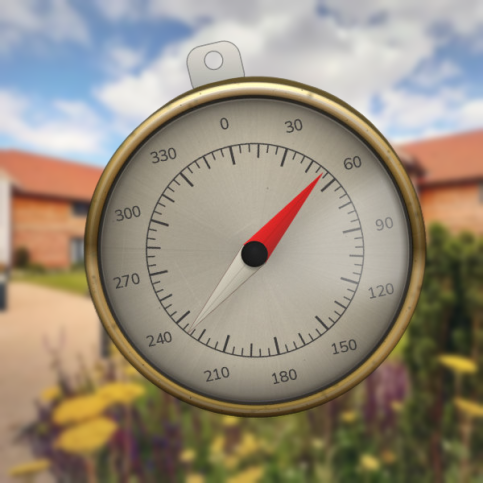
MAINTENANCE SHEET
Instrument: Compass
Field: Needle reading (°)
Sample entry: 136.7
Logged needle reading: 52.5
